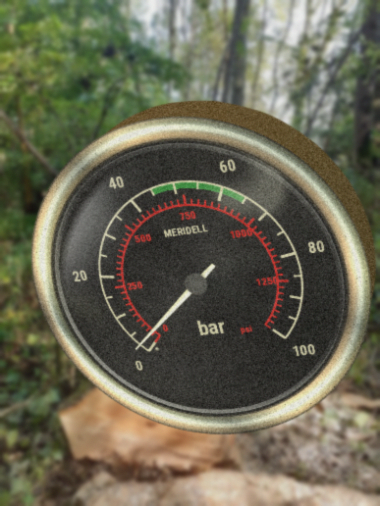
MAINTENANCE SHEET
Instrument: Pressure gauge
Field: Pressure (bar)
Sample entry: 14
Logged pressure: 2.5
